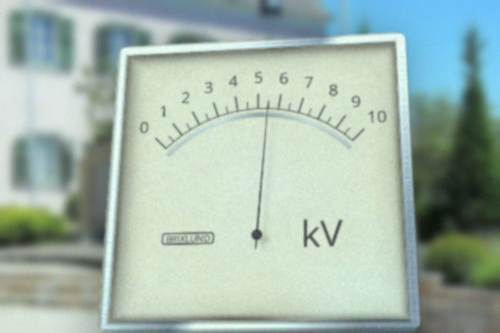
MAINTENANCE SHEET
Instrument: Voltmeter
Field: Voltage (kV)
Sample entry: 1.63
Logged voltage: 5.5
